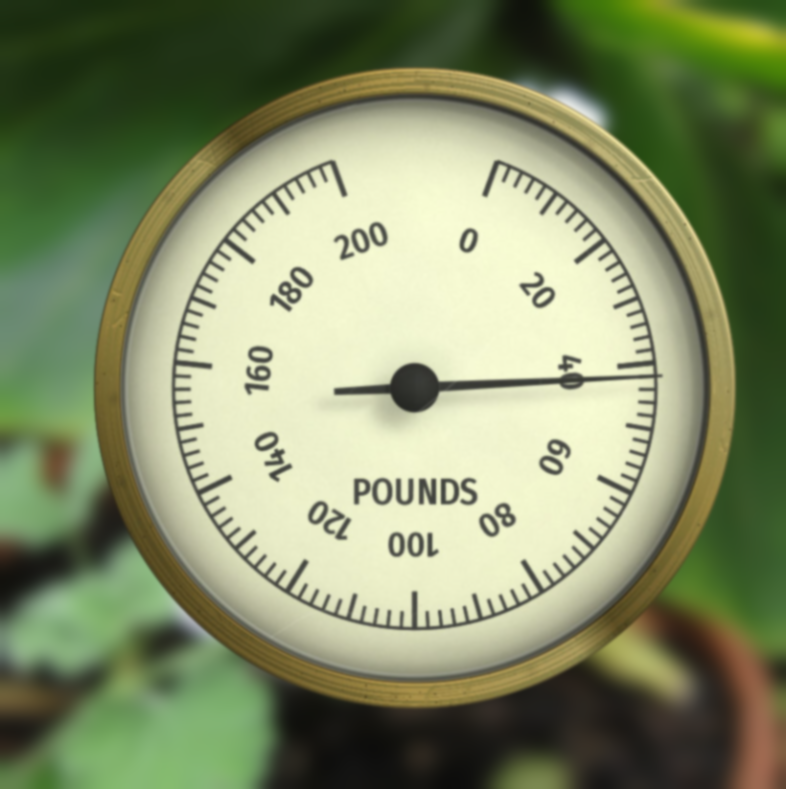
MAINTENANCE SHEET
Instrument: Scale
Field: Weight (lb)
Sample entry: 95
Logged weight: 42
